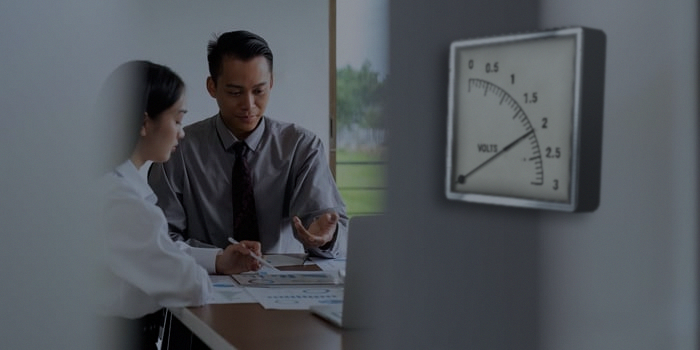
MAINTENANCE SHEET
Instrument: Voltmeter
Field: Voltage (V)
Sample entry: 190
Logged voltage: 2
